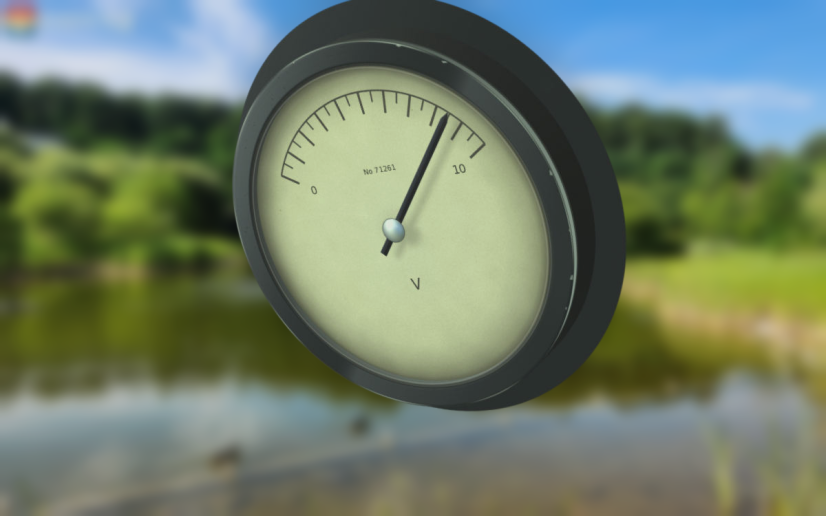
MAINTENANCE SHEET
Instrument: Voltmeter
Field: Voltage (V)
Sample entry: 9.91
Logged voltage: 8.5
